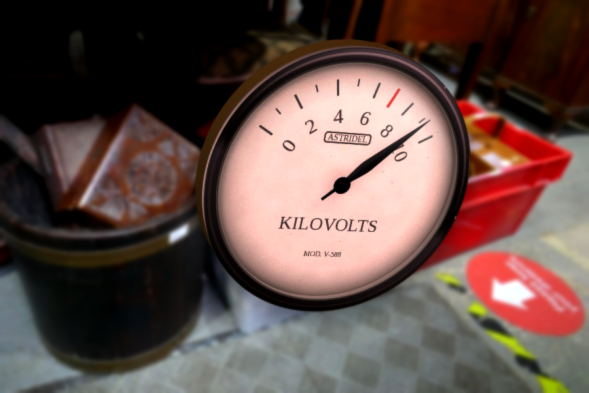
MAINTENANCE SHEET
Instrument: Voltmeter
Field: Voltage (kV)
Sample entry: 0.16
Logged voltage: 9
